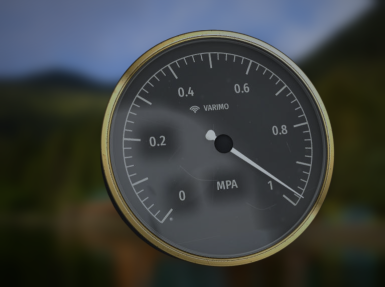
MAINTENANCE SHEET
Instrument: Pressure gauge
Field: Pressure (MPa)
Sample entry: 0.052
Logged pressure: 0.98
